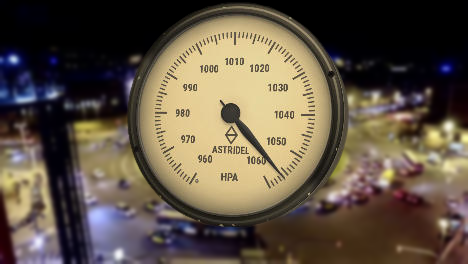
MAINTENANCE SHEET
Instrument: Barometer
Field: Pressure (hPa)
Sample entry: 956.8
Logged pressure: 1056
